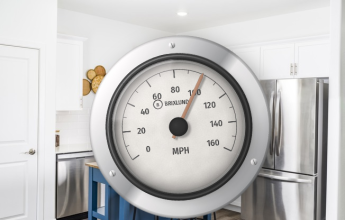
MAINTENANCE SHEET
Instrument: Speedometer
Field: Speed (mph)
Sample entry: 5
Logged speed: 100
